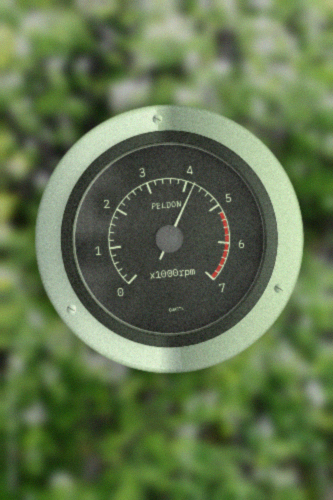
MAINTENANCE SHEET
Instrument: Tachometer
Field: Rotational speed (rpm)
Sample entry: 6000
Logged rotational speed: 4200
